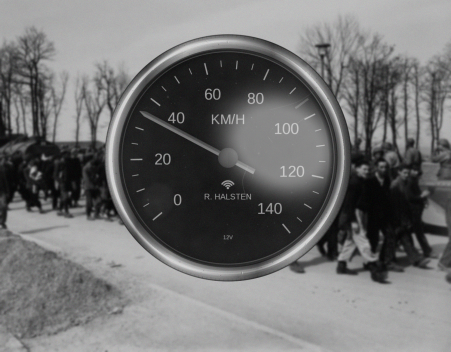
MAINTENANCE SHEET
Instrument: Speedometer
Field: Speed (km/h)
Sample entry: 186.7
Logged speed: 35
